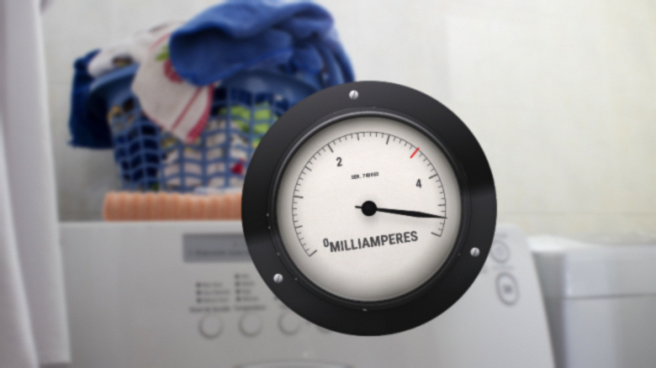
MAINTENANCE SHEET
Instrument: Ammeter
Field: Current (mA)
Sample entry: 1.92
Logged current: 4.7
